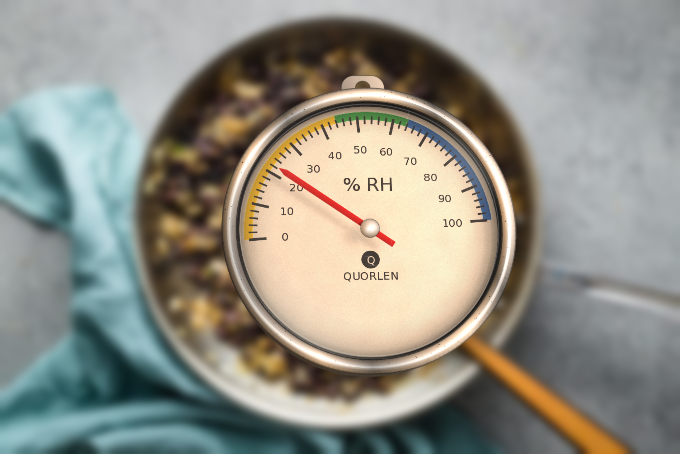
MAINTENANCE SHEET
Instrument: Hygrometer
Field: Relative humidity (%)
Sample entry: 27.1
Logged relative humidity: 22
